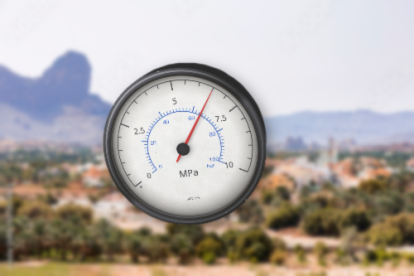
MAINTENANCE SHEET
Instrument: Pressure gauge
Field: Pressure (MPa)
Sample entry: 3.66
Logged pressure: 6.5
